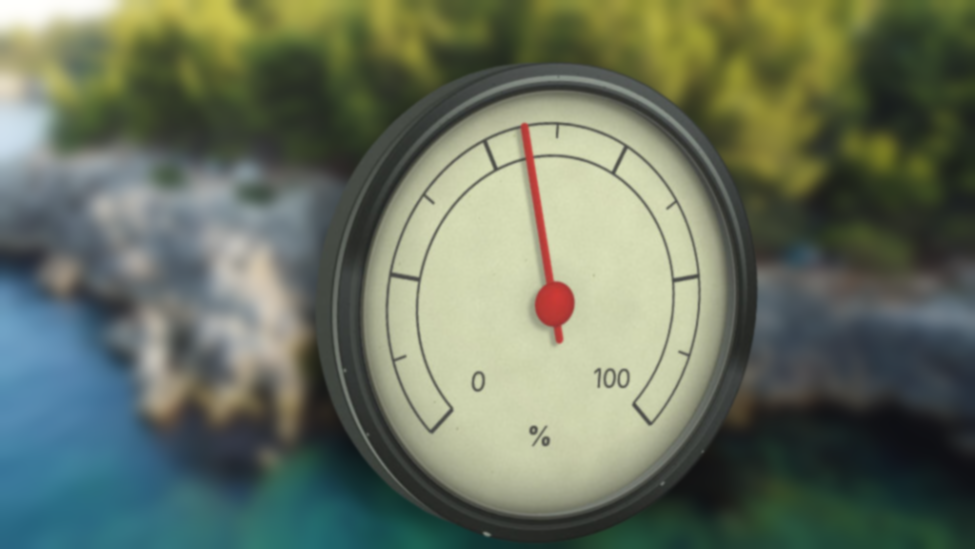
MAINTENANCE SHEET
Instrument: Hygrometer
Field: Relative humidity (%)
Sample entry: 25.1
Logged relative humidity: 45
